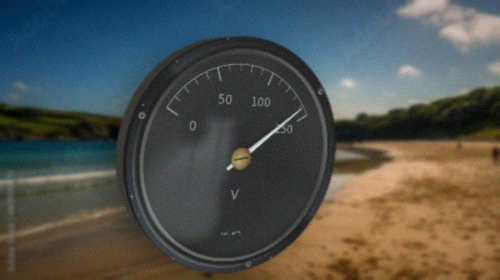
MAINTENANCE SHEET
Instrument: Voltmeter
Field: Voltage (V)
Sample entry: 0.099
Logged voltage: 140
